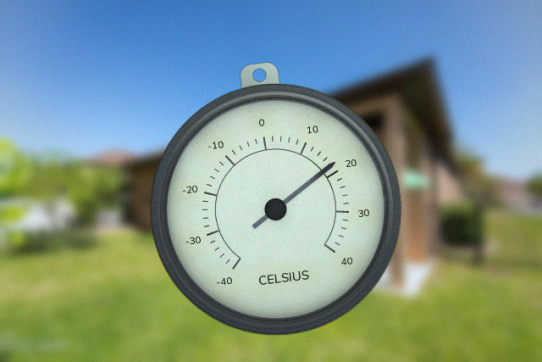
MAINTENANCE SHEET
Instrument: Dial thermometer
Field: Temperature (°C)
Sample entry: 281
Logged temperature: 18
